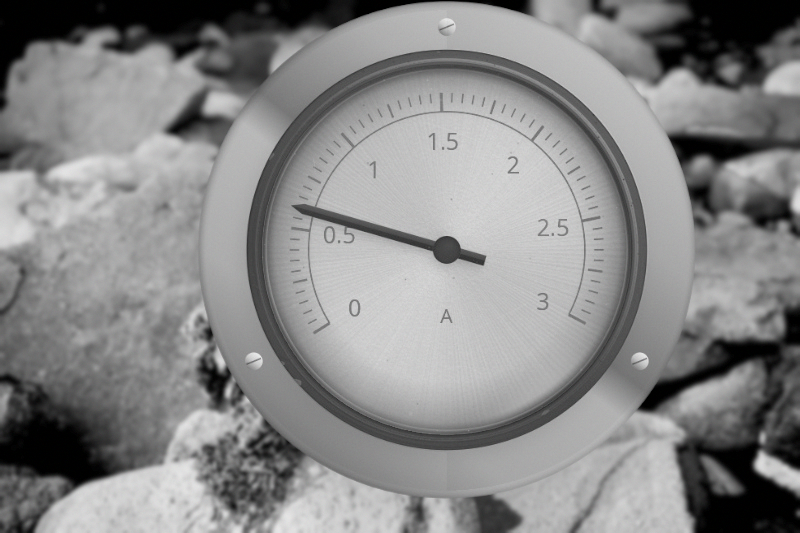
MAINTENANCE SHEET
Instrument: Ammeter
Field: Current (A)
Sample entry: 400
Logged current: 0.6
